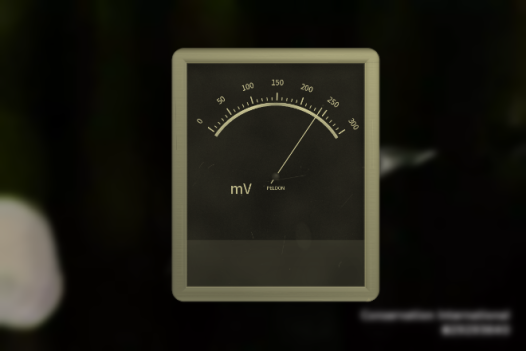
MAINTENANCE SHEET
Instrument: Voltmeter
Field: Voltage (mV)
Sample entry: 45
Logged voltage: 240
